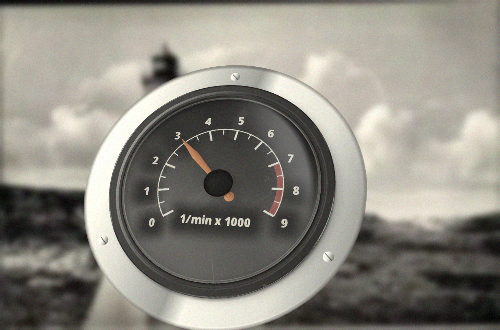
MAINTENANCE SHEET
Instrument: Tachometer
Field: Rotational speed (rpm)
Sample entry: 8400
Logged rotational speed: 3000
